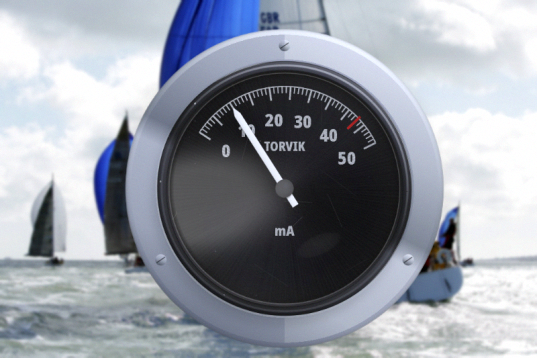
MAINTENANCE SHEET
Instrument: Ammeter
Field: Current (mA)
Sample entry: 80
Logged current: 10
